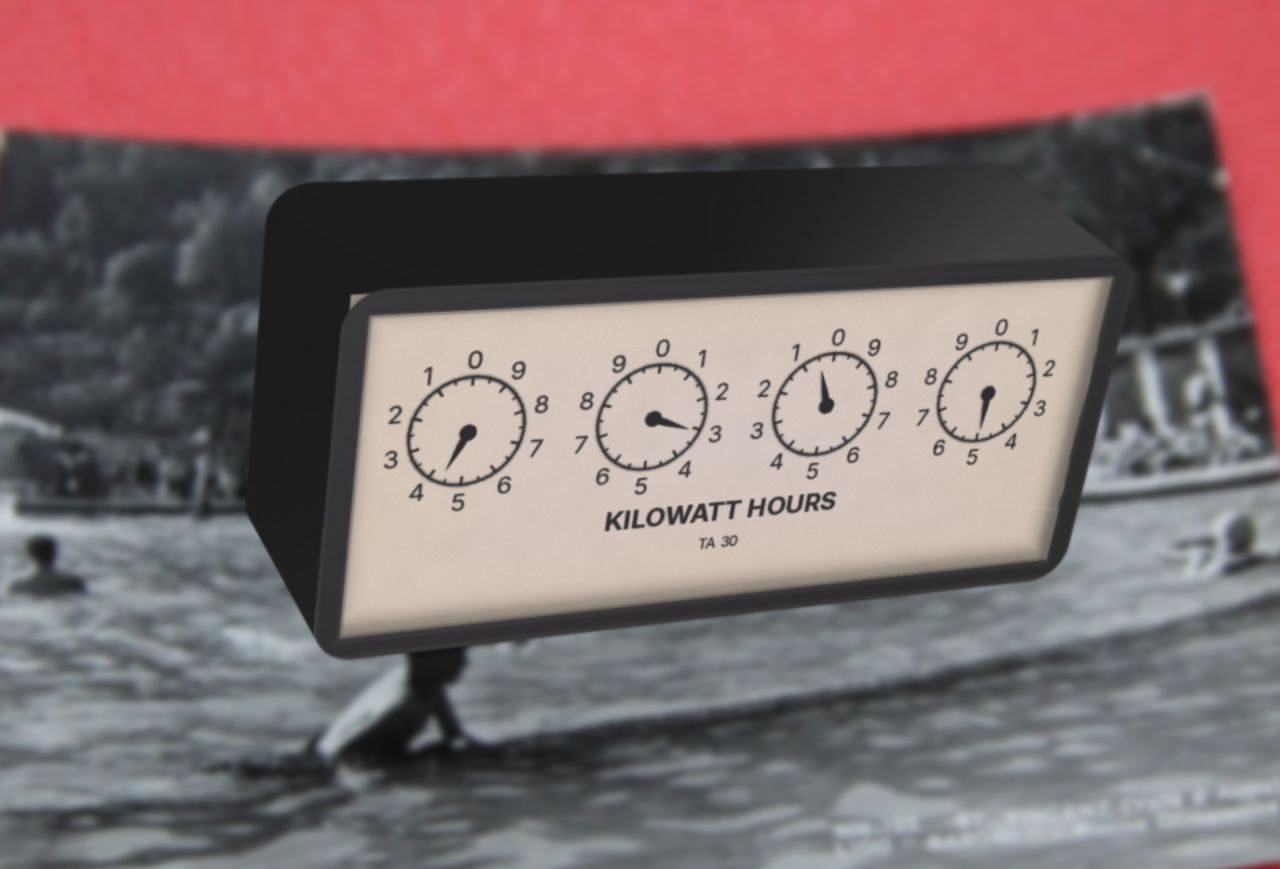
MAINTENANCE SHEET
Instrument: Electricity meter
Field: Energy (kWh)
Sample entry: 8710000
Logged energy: 4305
